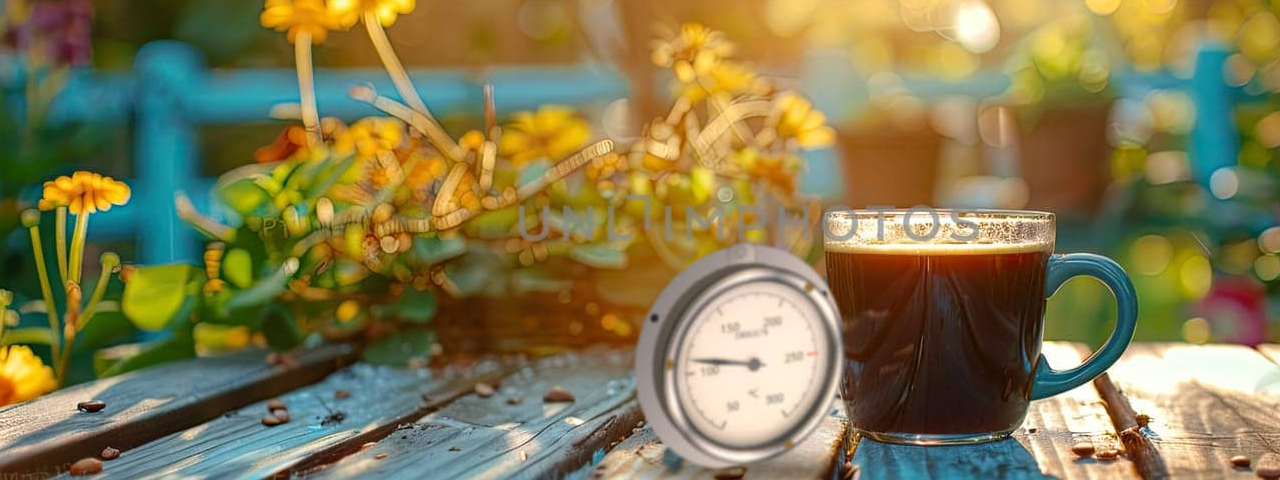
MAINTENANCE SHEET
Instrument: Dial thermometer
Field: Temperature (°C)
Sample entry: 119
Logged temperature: 110
